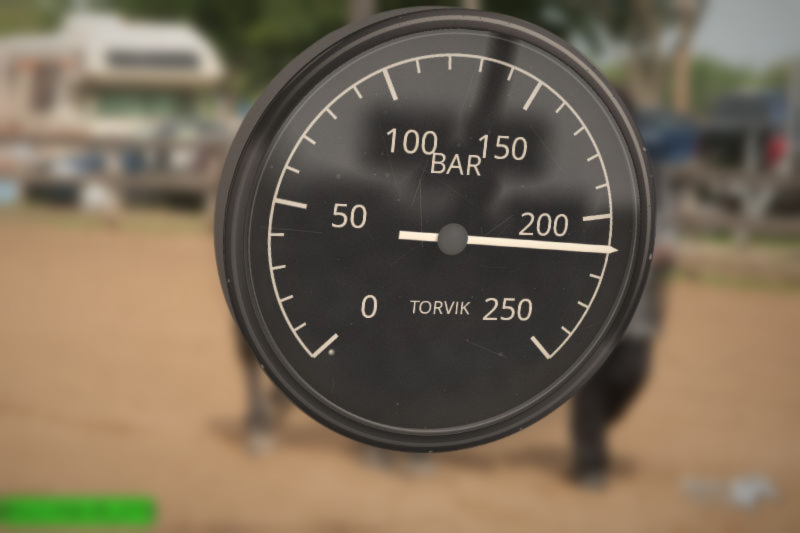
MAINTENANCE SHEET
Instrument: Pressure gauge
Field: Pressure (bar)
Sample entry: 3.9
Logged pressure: 210
